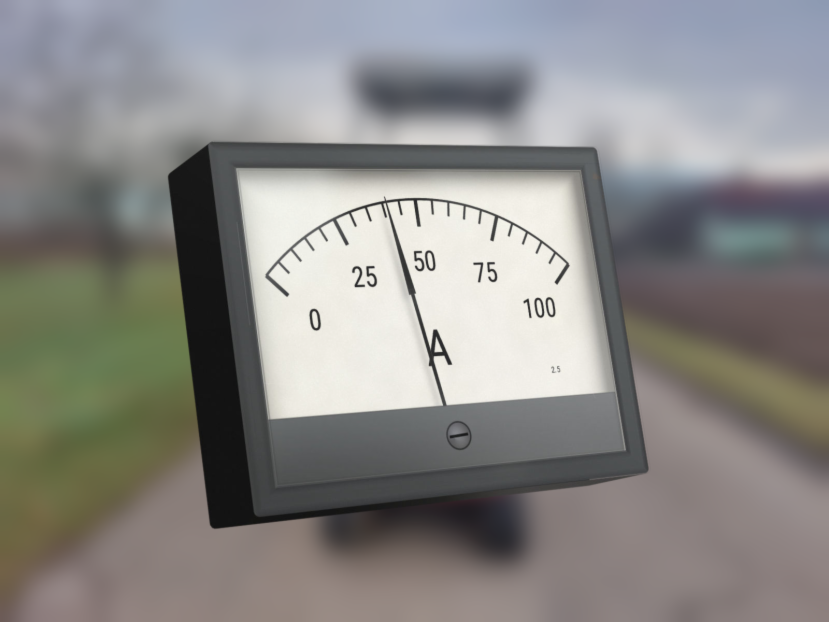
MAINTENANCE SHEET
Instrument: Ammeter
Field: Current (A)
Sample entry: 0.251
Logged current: 40
